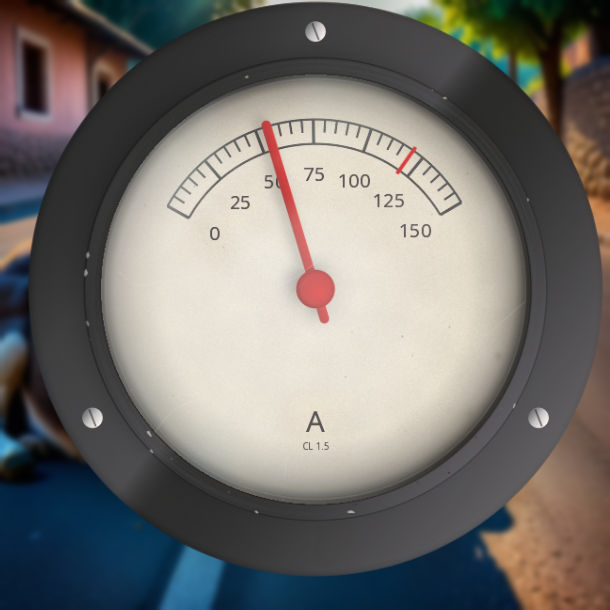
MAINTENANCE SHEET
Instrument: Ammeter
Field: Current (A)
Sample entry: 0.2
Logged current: 55
